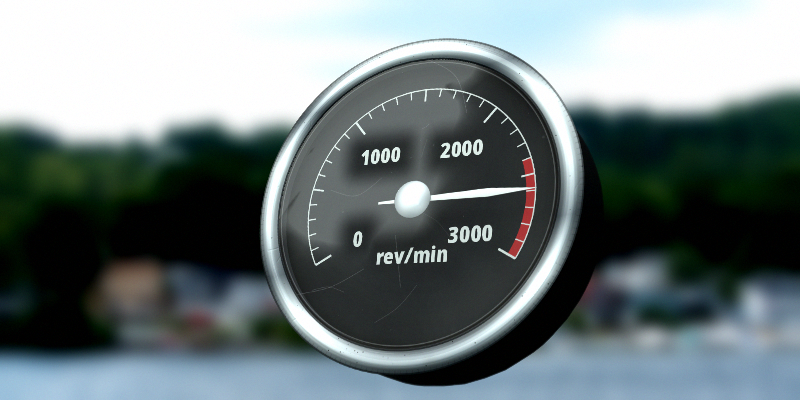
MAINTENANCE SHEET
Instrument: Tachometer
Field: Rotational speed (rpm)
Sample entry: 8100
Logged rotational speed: 2600
